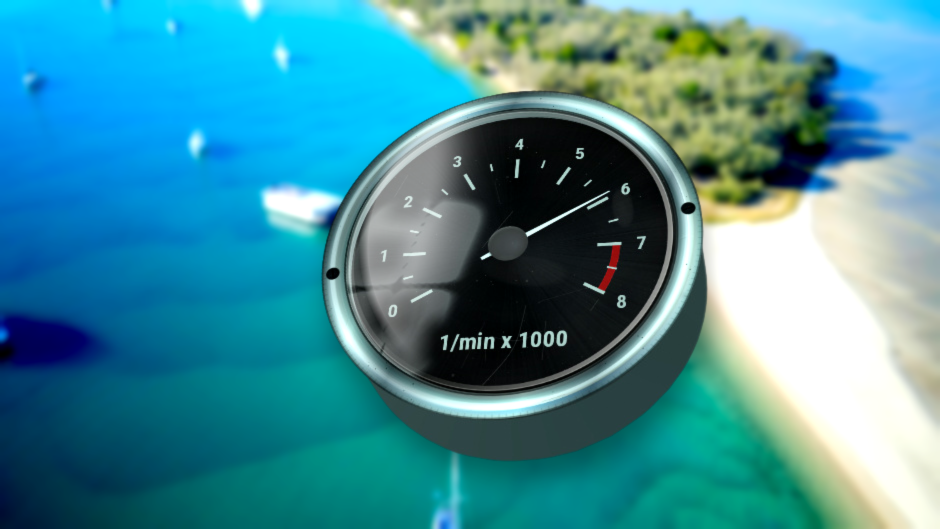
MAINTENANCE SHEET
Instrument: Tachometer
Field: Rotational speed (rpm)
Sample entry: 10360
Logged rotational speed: 6000
